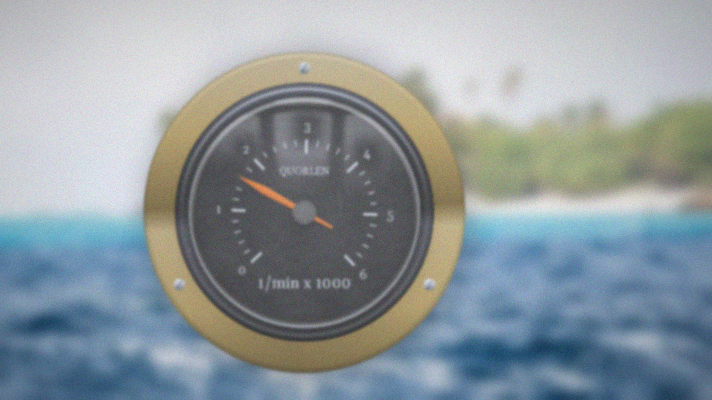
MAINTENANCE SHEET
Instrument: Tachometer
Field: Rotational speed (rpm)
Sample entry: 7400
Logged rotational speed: 1600
